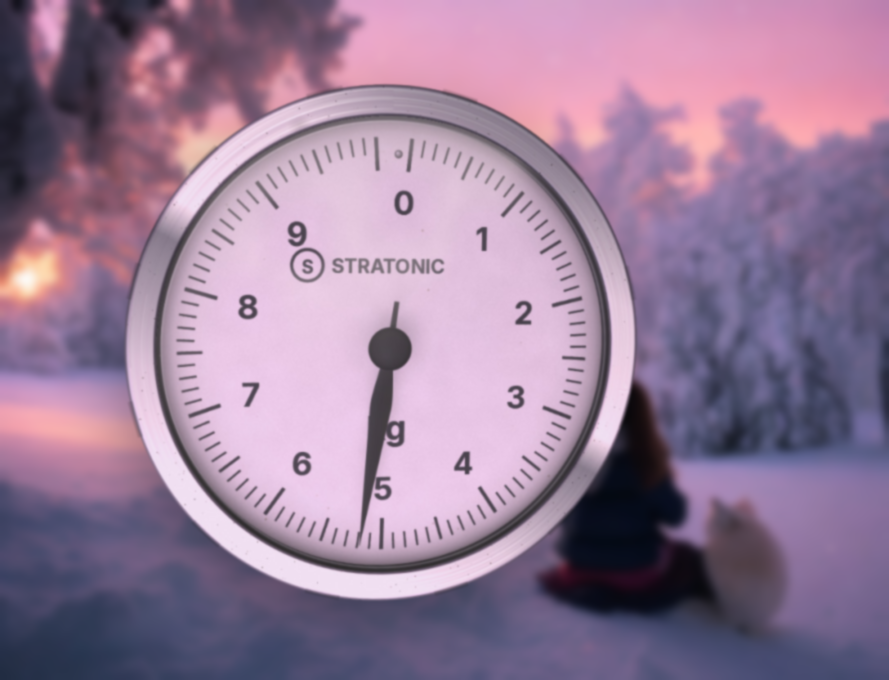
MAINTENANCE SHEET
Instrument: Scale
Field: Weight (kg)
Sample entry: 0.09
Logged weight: 5.2
